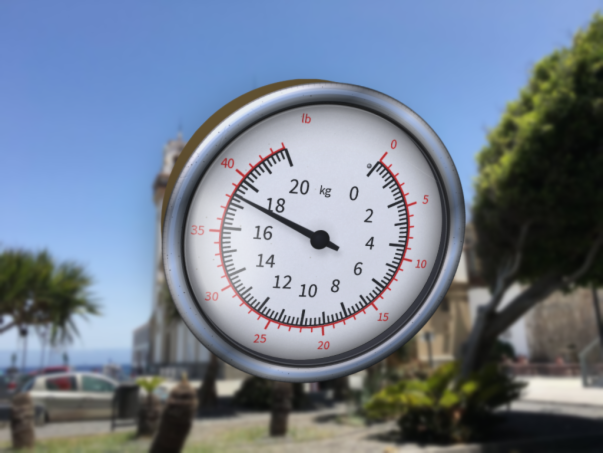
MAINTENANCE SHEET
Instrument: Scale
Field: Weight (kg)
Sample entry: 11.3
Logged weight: 17.4
